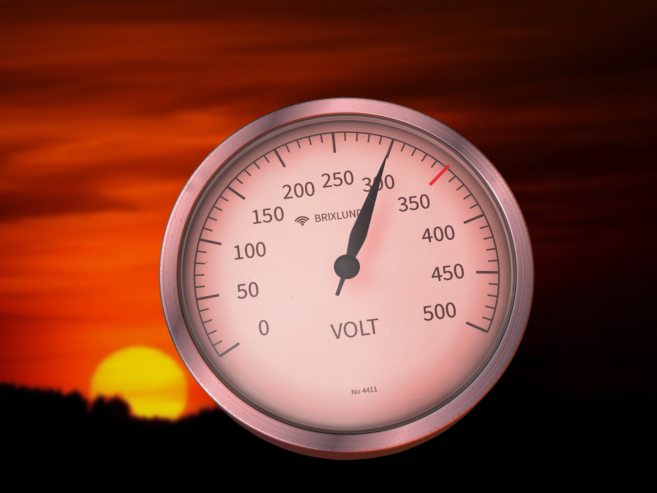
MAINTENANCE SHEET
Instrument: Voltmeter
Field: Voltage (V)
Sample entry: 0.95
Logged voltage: 300
